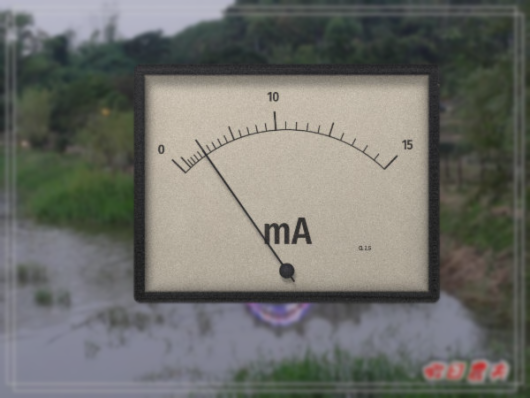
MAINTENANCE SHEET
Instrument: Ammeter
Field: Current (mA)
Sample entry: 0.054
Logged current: 5
